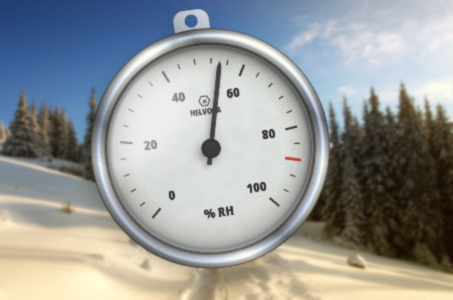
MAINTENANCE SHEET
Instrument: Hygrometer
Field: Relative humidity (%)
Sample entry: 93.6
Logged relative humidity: 54
